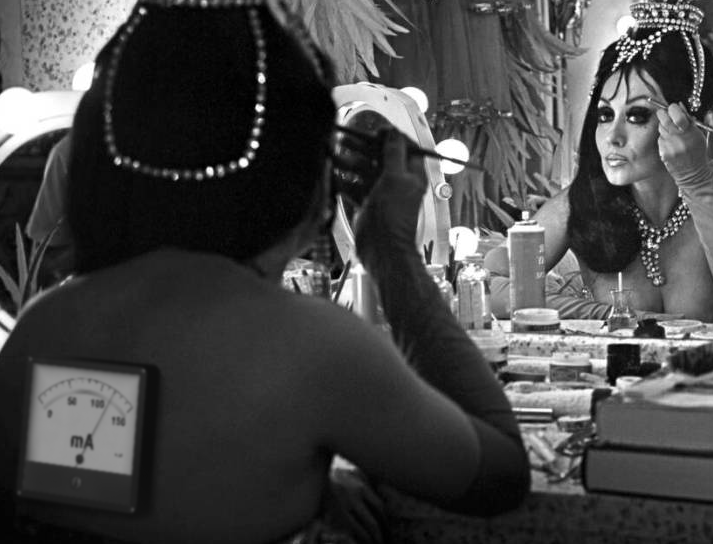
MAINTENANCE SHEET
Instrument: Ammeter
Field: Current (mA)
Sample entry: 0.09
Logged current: 120
